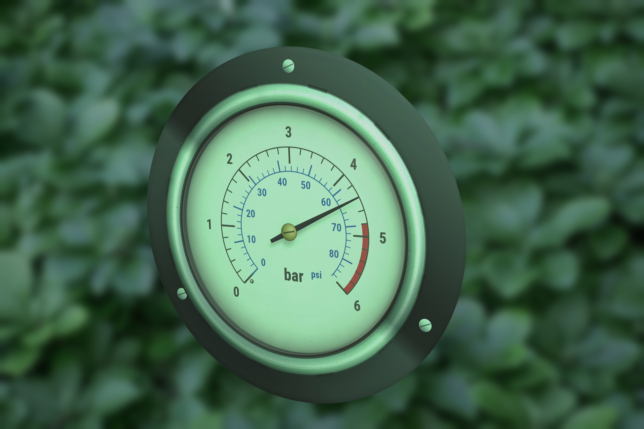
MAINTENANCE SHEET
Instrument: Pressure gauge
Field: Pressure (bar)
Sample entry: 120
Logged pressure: 4.4
